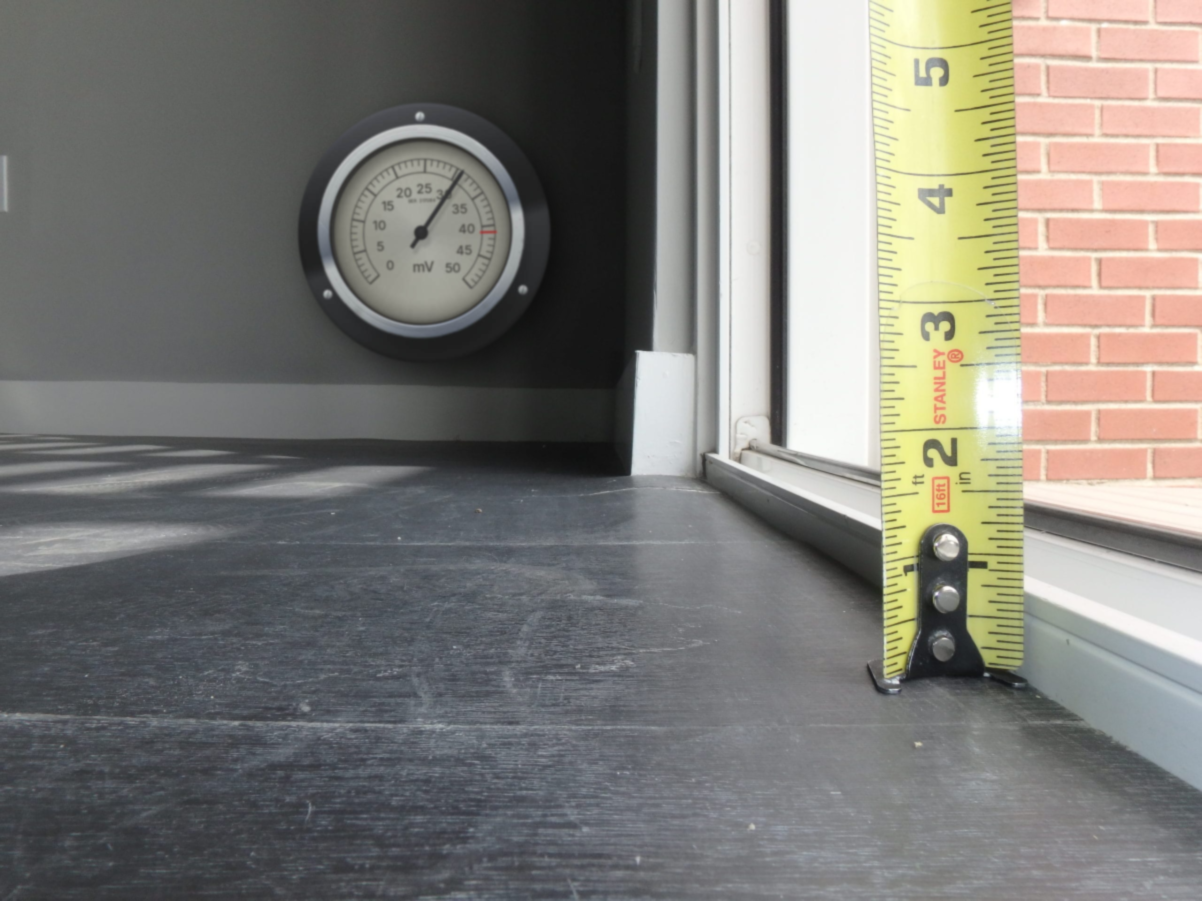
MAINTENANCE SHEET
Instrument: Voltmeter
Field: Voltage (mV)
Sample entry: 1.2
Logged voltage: 31
